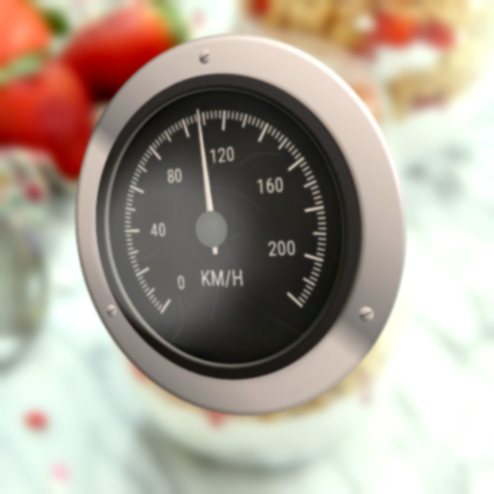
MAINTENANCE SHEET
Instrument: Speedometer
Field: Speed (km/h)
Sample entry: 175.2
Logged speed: 110
